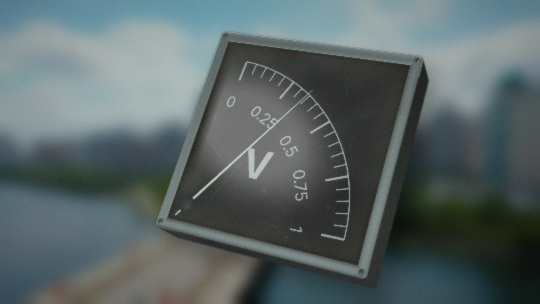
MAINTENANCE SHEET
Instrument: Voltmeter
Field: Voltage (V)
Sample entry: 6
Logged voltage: 0.35
